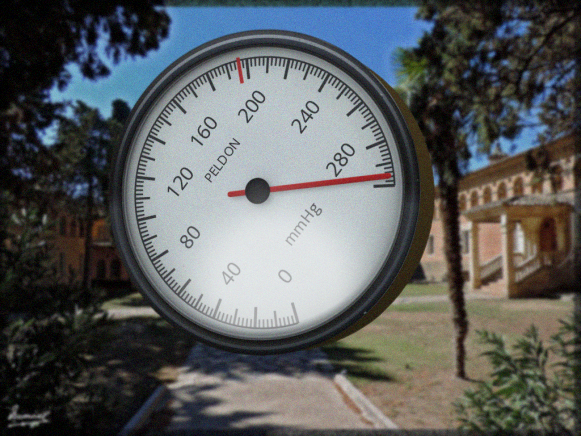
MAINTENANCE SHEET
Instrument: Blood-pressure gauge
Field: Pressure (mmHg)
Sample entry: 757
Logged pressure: 296
